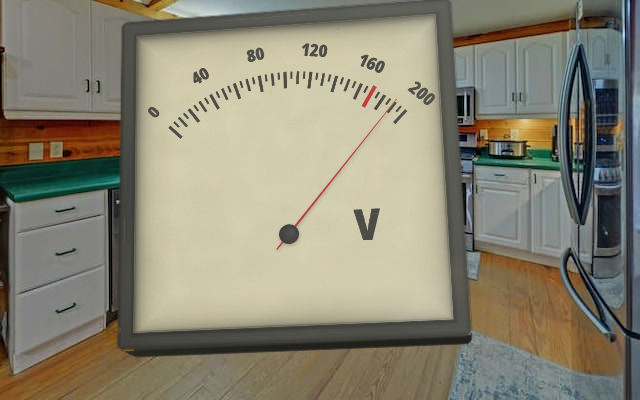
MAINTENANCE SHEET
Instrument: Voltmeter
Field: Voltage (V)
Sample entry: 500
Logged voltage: 190
